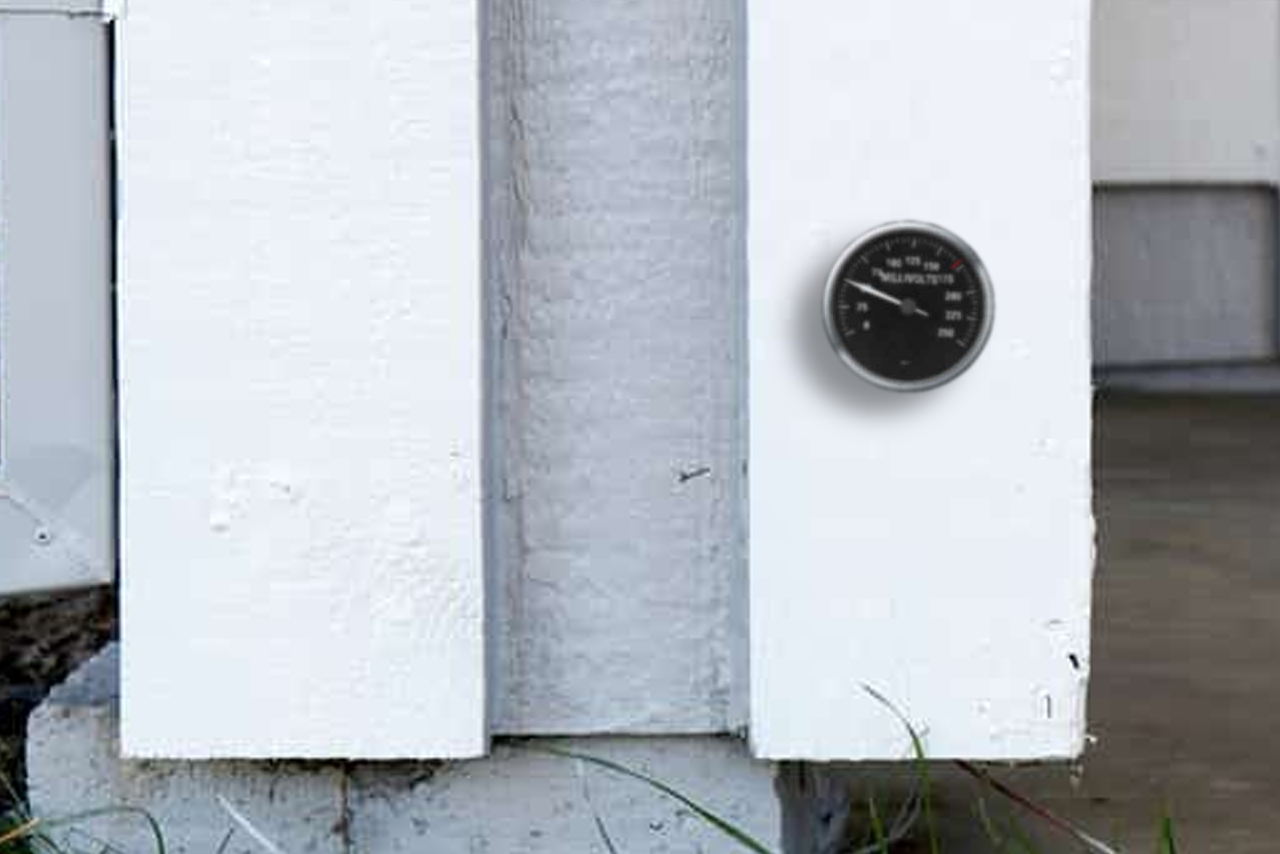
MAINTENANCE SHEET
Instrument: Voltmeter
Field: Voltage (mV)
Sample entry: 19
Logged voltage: 50
